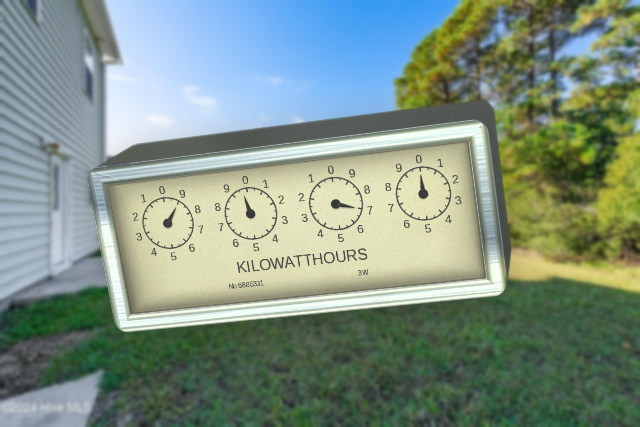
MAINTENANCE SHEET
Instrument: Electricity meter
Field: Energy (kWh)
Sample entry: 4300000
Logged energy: 8970
